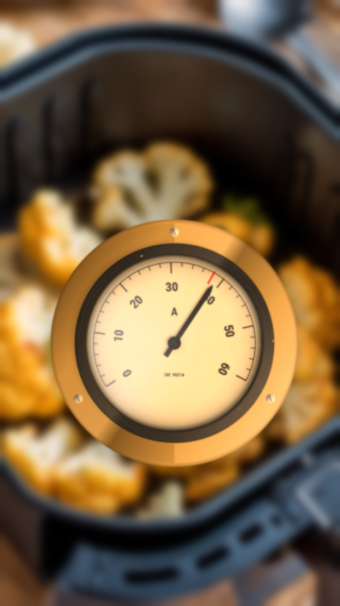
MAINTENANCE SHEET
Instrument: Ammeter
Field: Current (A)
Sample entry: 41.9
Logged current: 39
